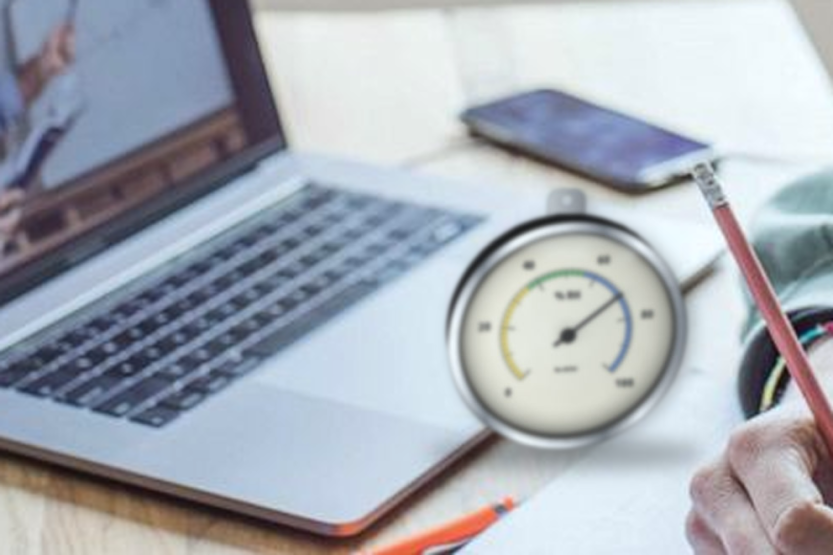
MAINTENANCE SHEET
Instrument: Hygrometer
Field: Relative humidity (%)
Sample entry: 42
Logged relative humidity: 70
